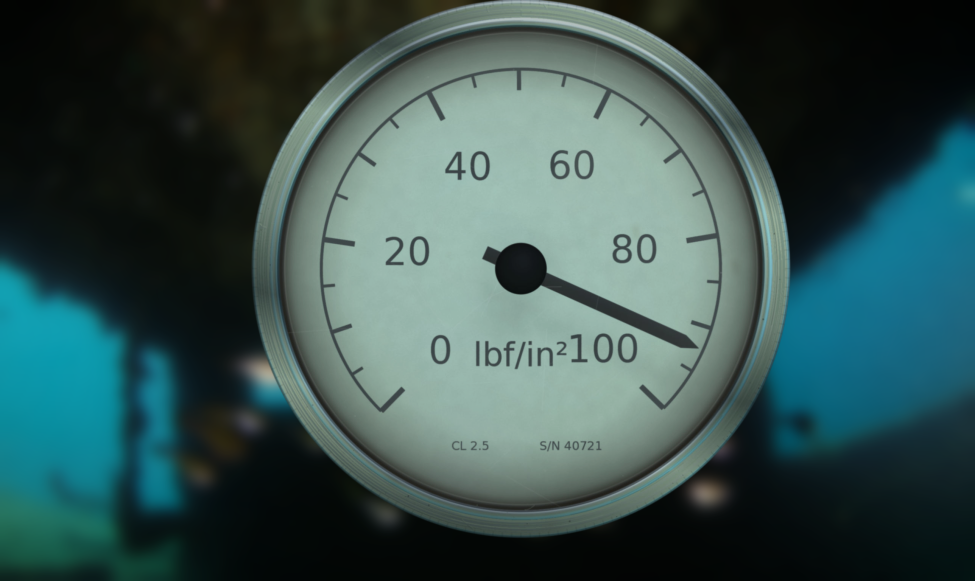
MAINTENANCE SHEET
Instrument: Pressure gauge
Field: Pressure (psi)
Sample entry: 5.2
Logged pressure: 92.5
